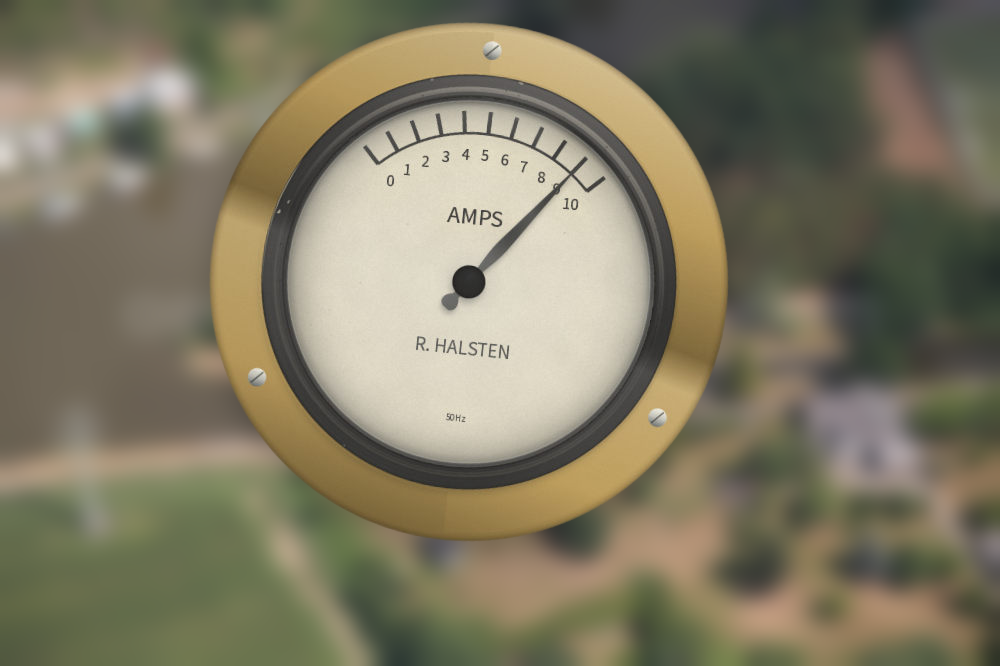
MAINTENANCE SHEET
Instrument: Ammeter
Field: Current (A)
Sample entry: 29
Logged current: 9
